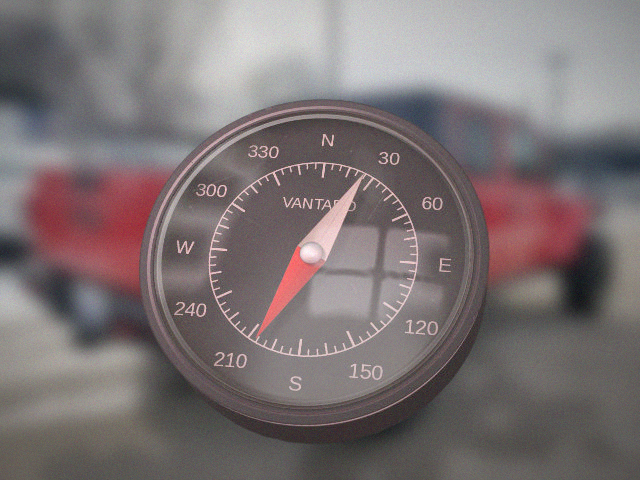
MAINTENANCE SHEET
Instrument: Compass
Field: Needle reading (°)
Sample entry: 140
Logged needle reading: 205
